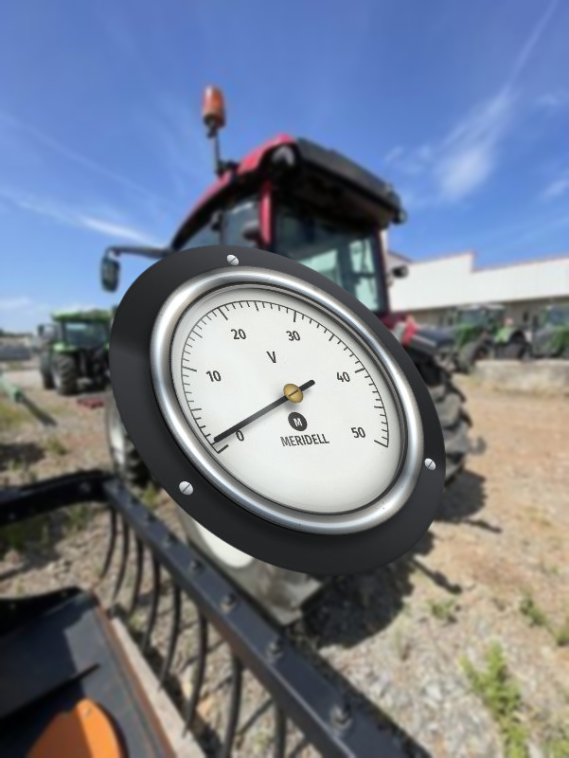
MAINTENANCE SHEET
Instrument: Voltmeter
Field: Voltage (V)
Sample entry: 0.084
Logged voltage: 1
